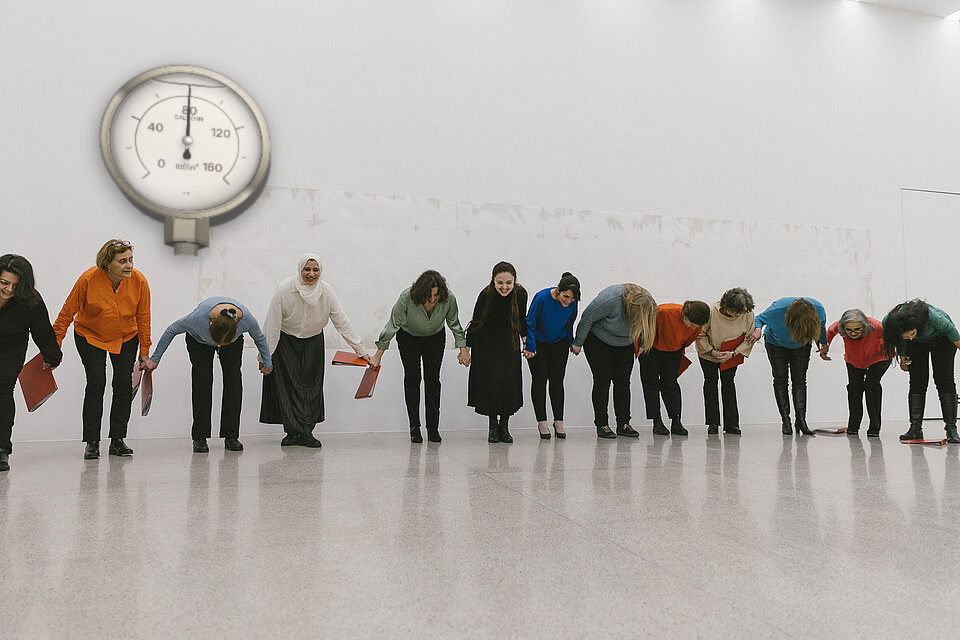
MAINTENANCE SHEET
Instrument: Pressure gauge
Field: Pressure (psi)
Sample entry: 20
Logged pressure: 80
